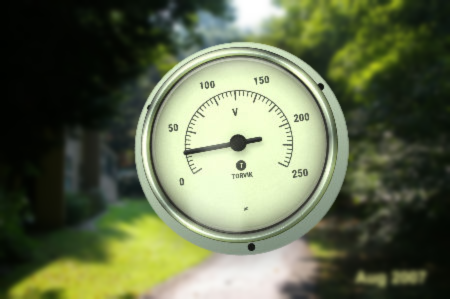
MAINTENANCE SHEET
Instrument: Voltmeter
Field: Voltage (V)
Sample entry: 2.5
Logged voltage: 25
